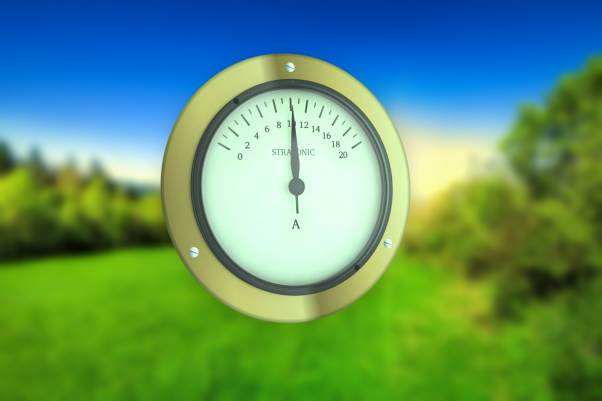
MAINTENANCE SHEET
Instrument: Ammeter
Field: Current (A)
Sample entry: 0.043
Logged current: 10
